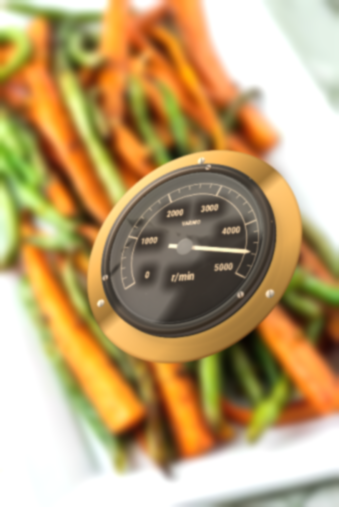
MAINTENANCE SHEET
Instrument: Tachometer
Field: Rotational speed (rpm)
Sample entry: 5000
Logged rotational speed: 4600
